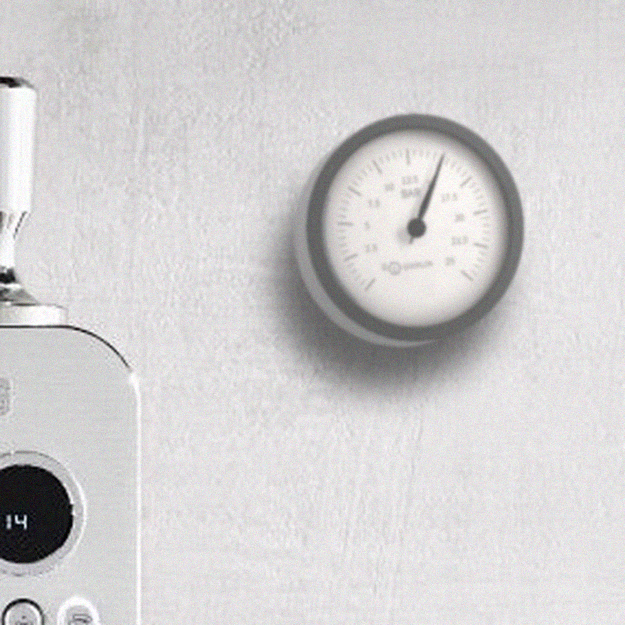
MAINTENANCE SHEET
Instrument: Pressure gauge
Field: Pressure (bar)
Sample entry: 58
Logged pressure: 15
